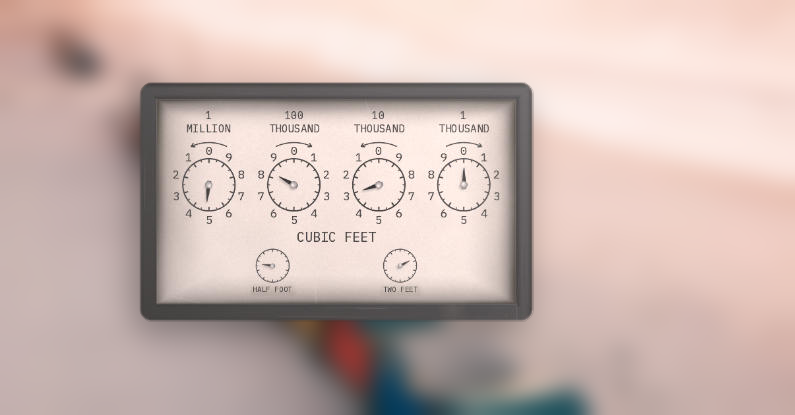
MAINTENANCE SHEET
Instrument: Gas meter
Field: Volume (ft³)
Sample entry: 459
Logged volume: 483000
